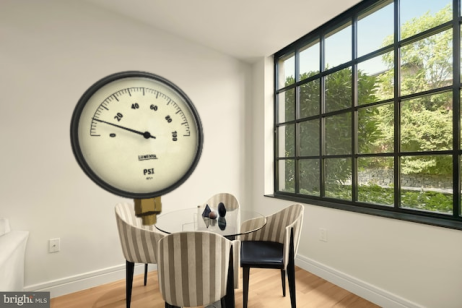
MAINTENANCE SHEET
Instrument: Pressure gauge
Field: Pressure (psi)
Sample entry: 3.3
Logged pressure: 10
